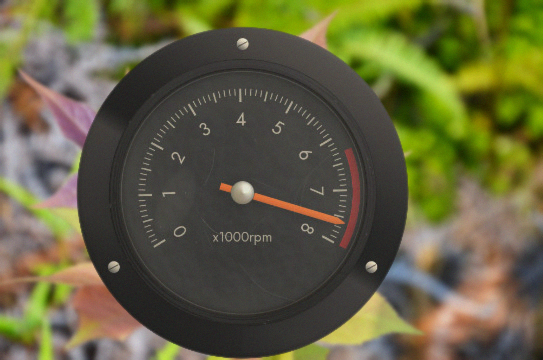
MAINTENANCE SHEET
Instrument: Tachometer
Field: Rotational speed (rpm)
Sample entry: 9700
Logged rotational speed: 7600
